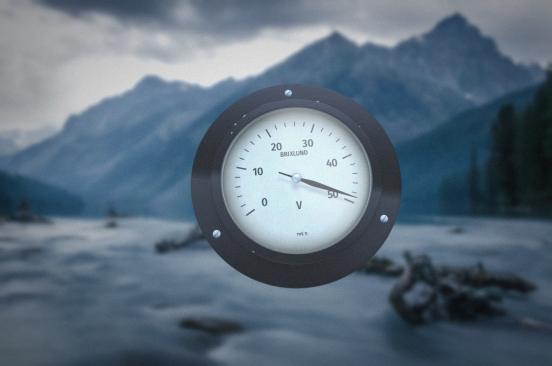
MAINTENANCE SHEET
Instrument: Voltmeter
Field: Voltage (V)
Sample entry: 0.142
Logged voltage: 49
